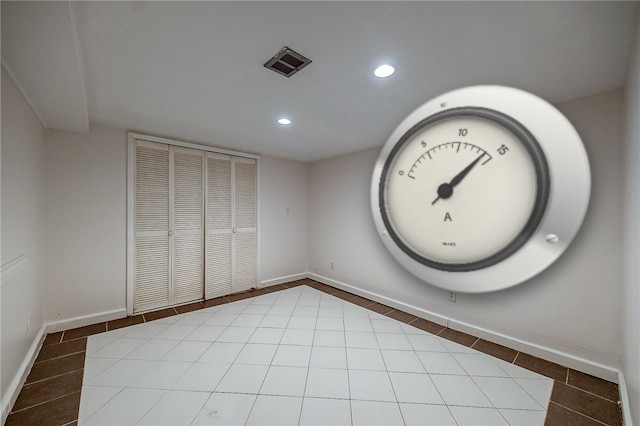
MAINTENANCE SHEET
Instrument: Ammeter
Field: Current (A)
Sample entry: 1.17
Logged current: 14
